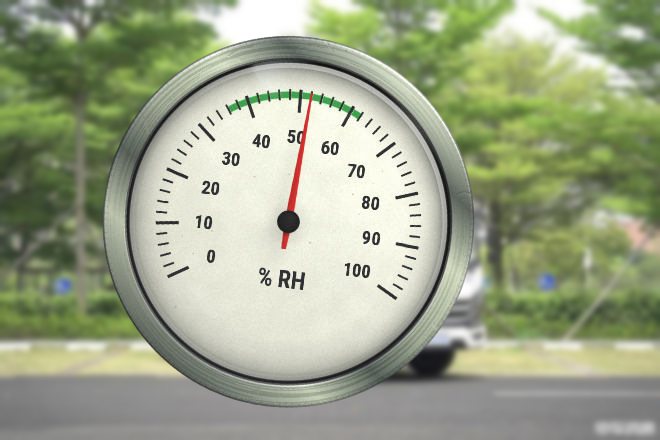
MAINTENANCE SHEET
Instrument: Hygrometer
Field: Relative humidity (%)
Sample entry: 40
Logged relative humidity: 52
